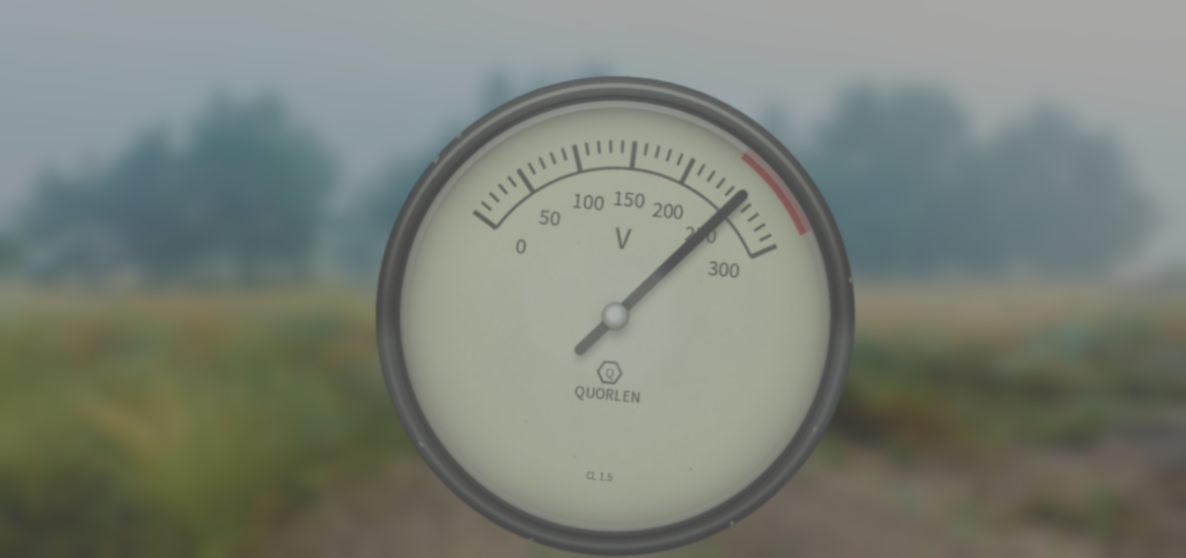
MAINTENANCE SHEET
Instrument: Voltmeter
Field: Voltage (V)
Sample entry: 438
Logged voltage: 250
